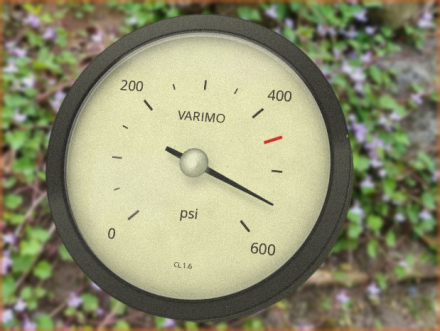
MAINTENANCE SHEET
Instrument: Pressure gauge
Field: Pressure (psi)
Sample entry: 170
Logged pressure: 550
